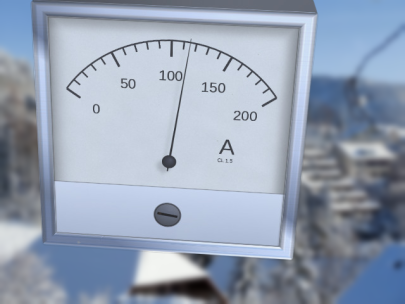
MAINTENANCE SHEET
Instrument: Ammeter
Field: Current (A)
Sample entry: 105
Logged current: 115
